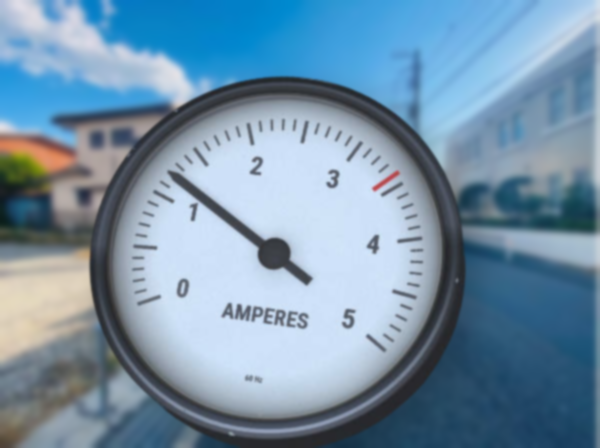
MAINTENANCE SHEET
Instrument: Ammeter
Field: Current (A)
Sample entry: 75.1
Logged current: 1.2
